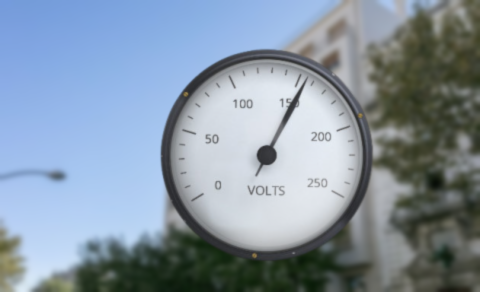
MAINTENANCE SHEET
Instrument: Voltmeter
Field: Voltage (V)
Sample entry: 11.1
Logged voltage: 155
